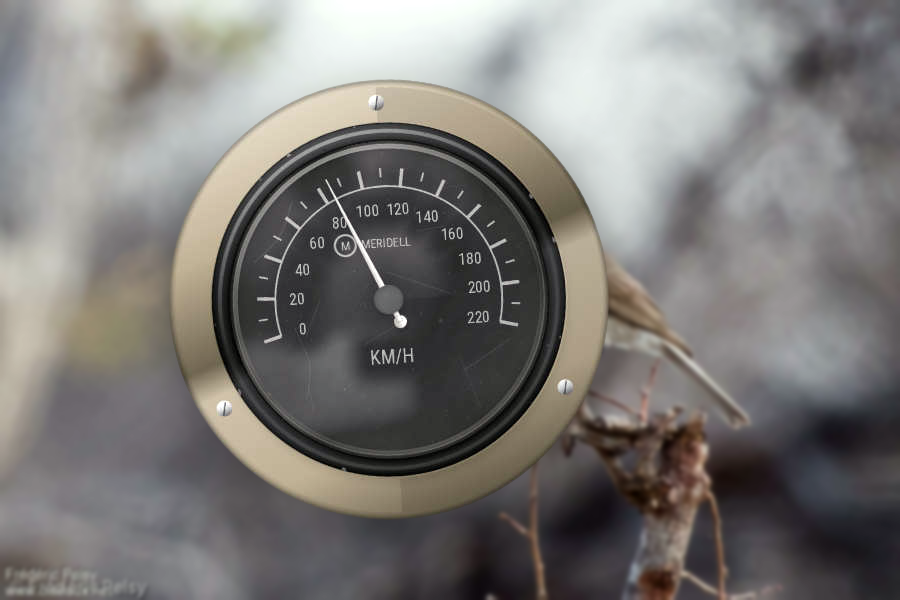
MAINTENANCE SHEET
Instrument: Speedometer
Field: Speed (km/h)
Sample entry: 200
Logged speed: 85
